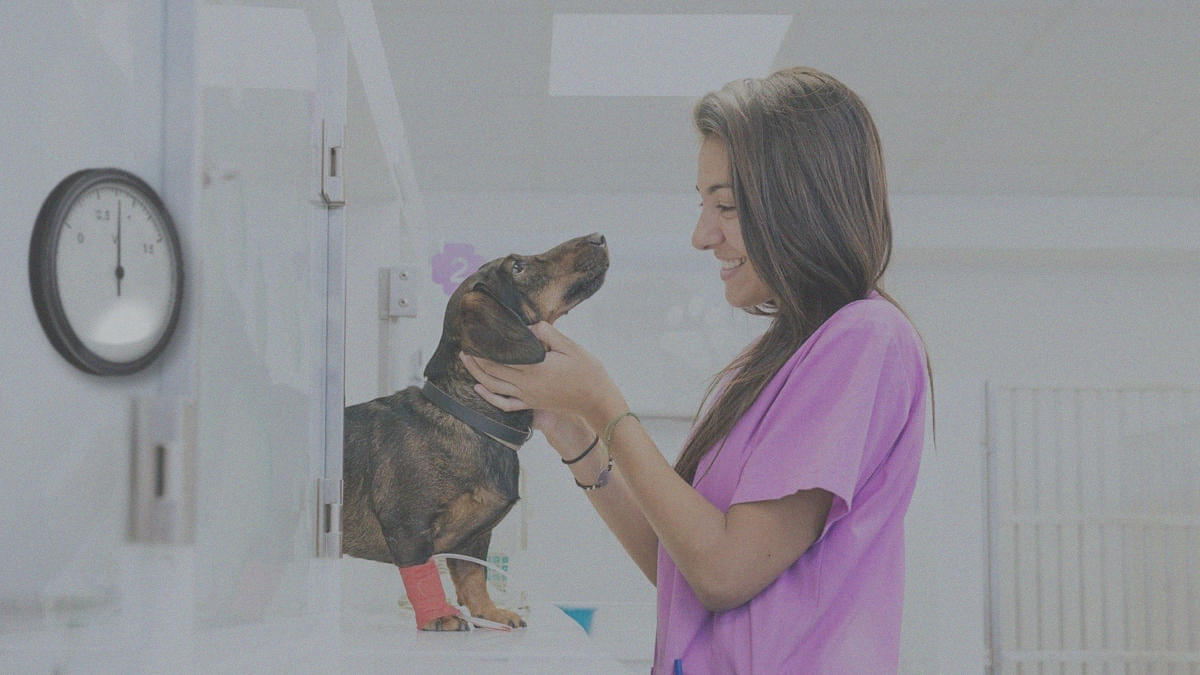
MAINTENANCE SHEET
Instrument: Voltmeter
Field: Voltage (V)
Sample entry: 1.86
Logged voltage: 0.75
